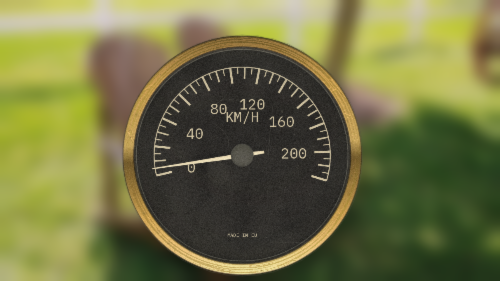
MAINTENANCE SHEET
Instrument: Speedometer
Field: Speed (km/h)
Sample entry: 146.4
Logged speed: 5
